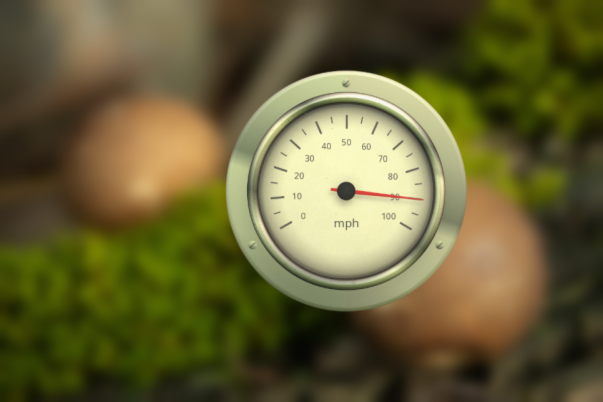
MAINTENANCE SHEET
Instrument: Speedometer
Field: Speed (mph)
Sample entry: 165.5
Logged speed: 90
